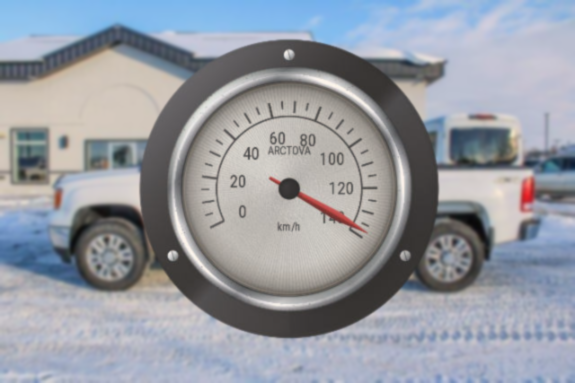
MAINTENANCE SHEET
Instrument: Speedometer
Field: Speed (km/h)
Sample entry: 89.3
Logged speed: 137.5
